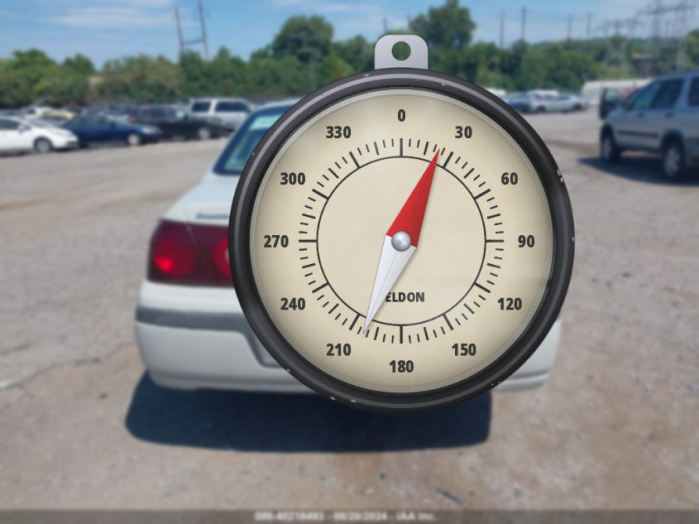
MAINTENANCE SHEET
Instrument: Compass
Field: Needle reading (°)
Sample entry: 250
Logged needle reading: 22.5
